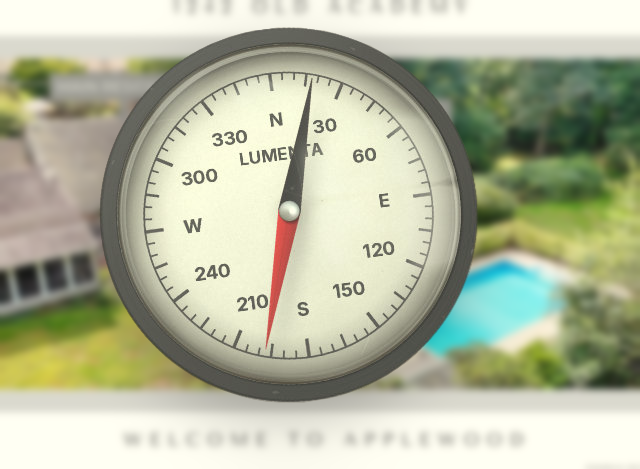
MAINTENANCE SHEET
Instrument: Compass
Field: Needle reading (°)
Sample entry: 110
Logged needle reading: 197.5
